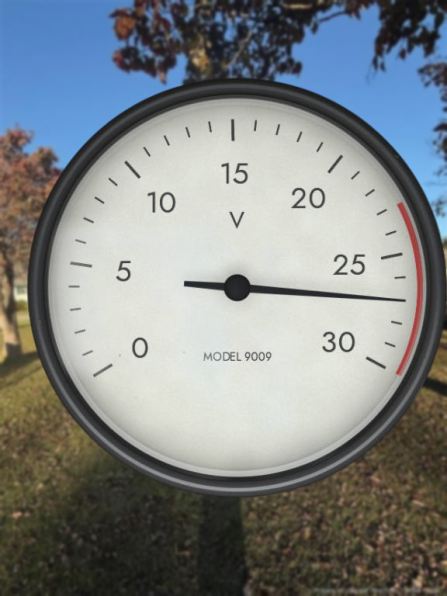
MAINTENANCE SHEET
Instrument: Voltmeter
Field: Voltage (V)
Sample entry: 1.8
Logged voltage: 27
